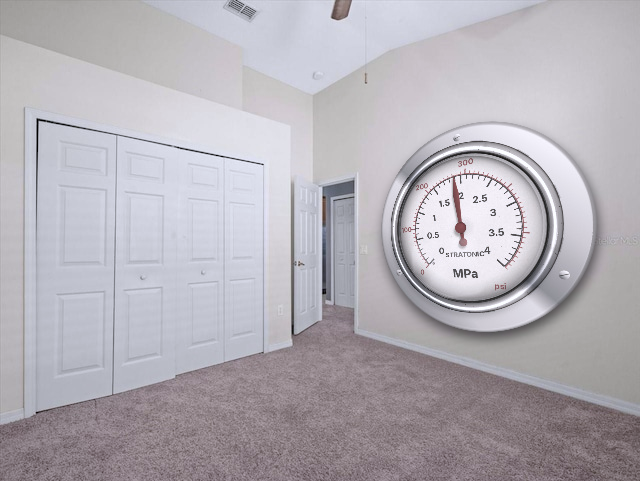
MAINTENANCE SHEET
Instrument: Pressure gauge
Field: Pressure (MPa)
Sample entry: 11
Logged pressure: 1.9
